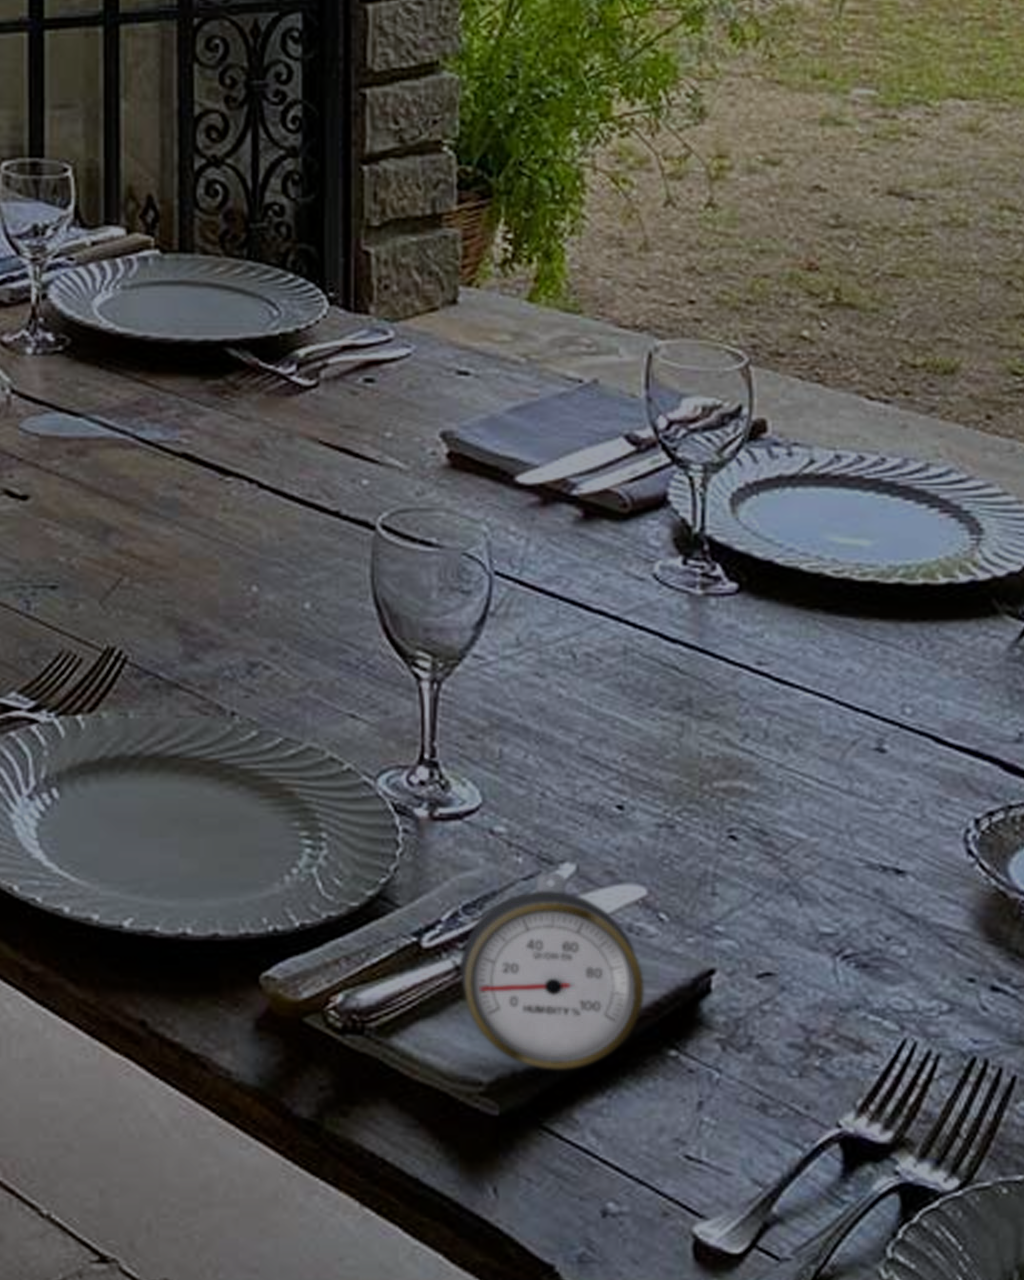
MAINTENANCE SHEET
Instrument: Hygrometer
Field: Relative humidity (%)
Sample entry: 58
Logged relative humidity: 10
